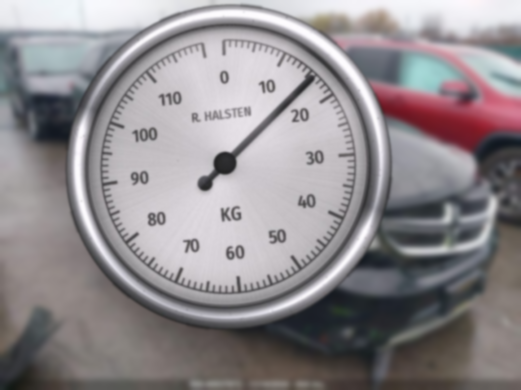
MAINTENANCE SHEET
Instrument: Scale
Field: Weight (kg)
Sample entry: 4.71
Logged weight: 16
